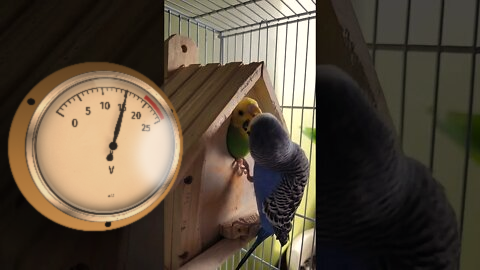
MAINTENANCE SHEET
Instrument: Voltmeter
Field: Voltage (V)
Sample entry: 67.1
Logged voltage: 15
